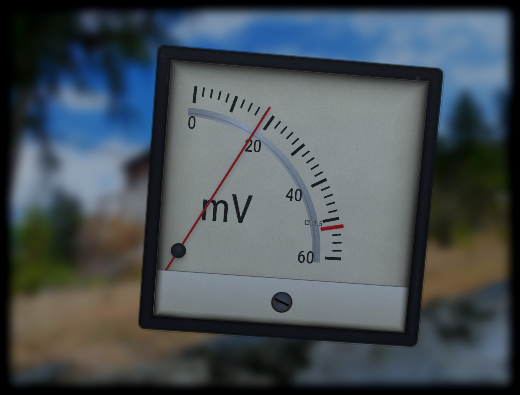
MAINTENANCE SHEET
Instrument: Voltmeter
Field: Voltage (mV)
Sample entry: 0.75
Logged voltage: 18
